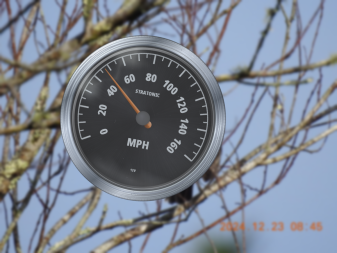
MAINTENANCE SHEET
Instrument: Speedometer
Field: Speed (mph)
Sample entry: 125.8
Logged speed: 47.5
